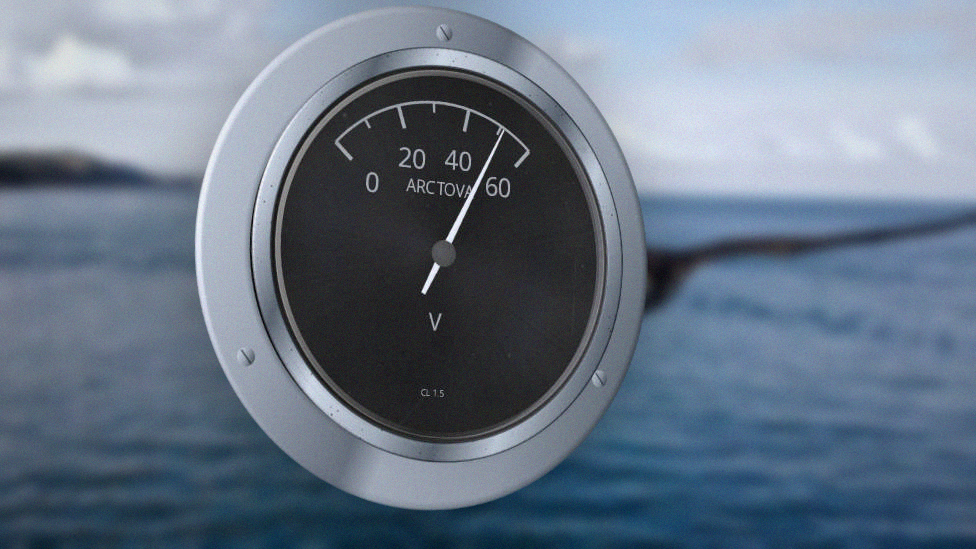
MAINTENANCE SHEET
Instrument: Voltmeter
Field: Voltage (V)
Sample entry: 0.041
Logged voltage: 50
